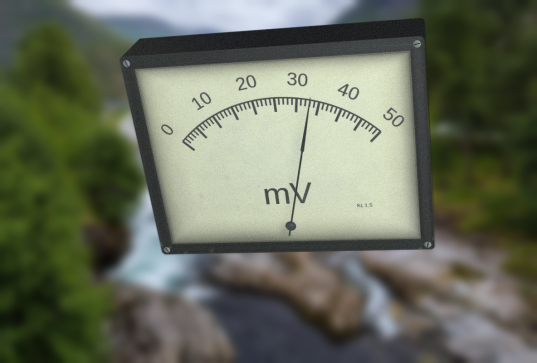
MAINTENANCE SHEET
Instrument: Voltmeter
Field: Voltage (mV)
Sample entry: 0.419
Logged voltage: 33
